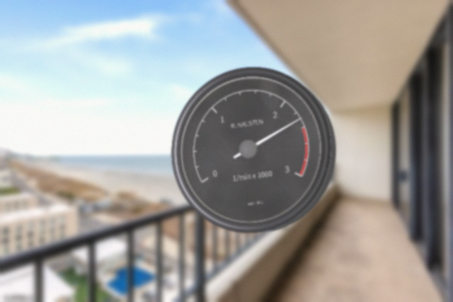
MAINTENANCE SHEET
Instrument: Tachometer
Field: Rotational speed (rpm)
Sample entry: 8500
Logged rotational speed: 2300
